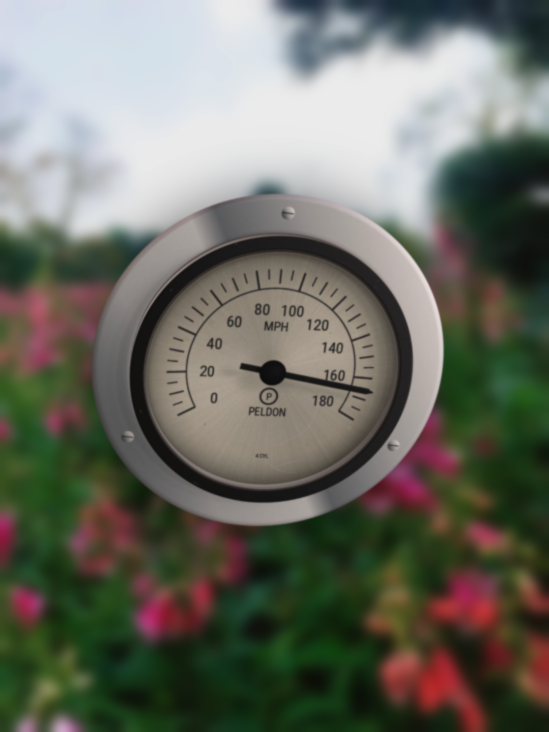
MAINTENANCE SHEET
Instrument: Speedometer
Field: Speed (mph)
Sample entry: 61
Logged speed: 165
